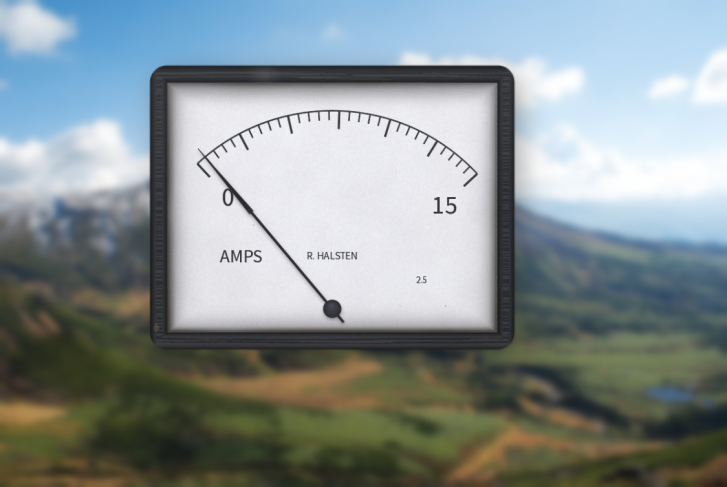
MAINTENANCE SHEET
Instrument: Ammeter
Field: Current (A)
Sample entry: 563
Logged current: 0.5
